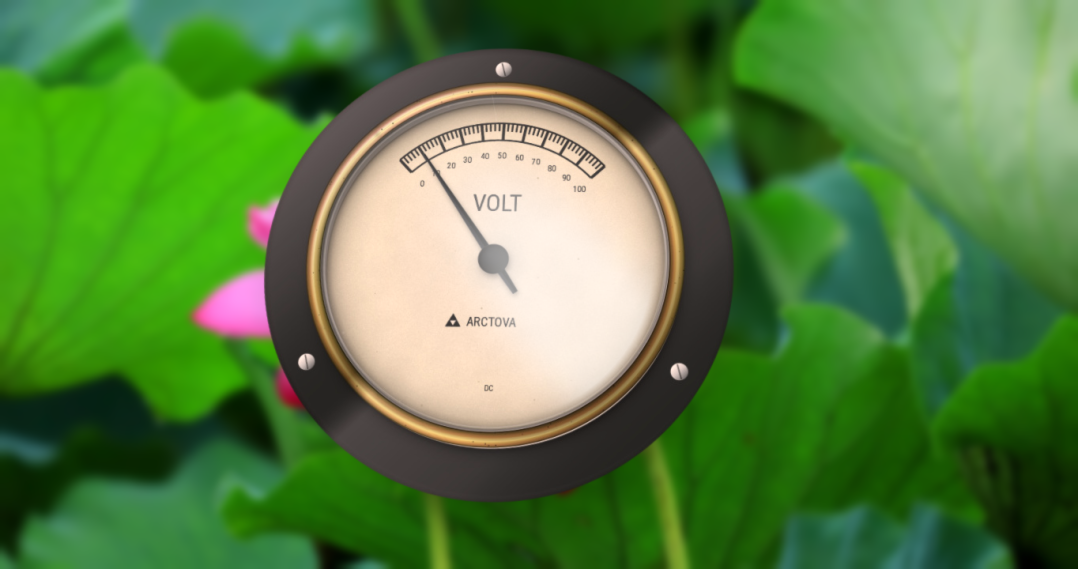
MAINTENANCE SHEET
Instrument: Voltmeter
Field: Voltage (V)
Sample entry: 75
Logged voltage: 10
